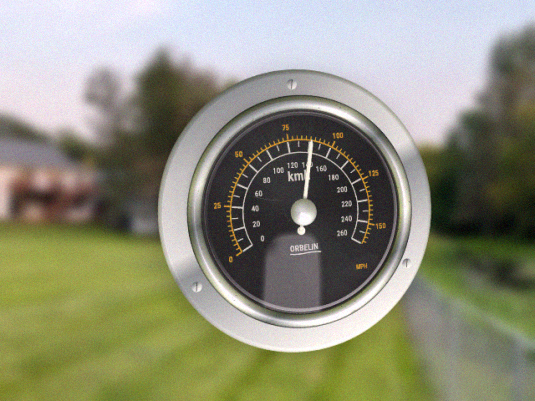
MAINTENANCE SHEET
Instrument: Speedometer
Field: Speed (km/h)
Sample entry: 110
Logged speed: 140
